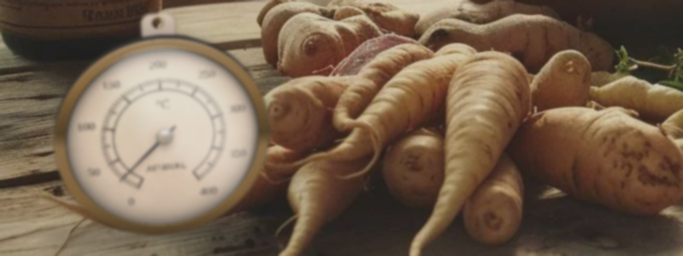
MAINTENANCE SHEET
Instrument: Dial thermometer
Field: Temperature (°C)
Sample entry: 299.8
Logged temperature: 25
